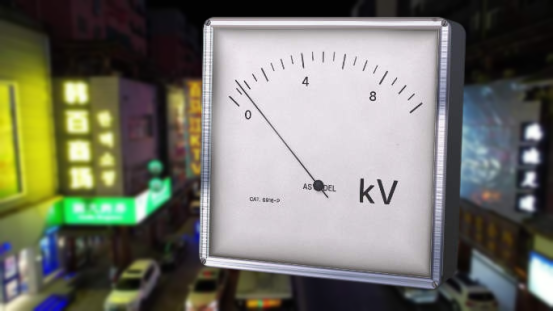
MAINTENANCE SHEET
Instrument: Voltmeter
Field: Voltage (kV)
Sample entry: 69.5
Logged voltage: 0.75
